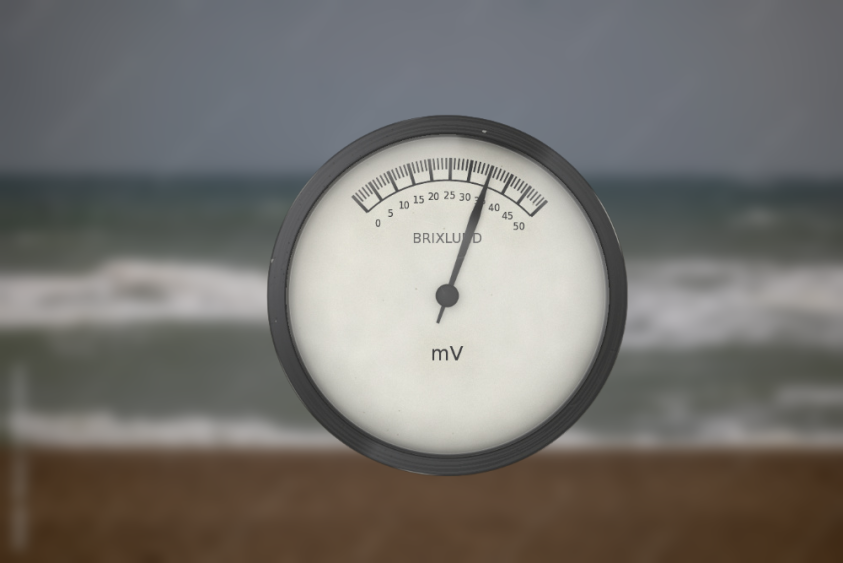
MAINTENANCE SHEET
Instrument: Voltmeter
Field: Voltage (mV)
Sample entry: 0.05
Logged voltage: 35
